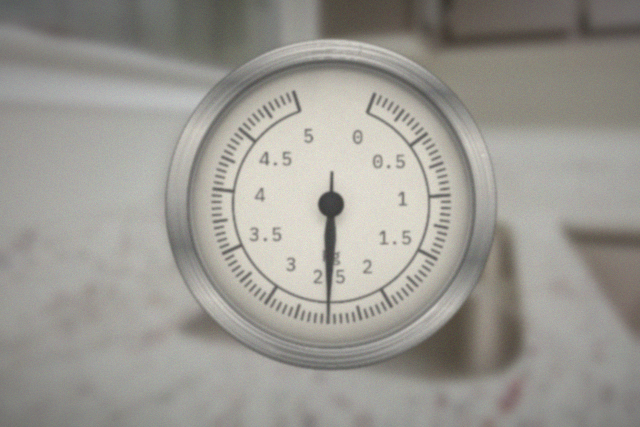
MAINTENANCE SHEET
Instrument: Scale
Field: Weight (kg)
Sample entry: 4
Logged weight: 2.5
